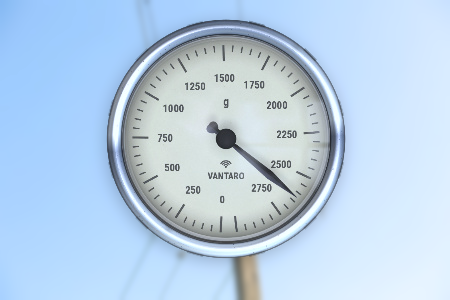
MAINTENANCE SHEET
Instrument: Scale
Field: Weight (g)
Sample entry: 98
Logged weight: 2625
